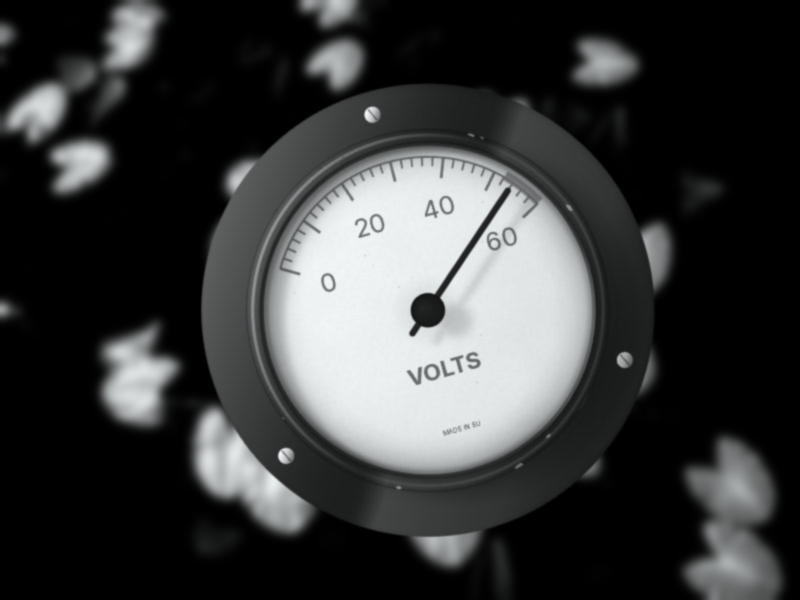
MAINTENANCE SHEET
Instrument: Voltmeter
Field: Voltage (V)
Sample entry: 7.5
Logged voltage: 54
